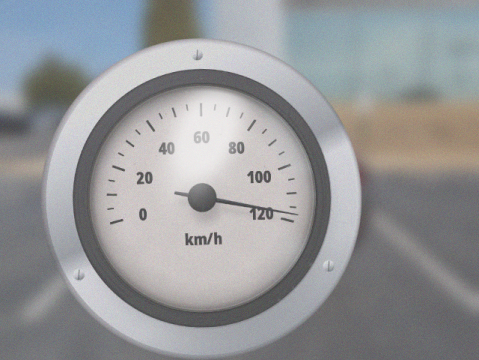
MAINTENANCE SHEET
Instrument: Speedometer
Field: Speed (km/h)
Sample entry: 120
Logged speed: 117.5
